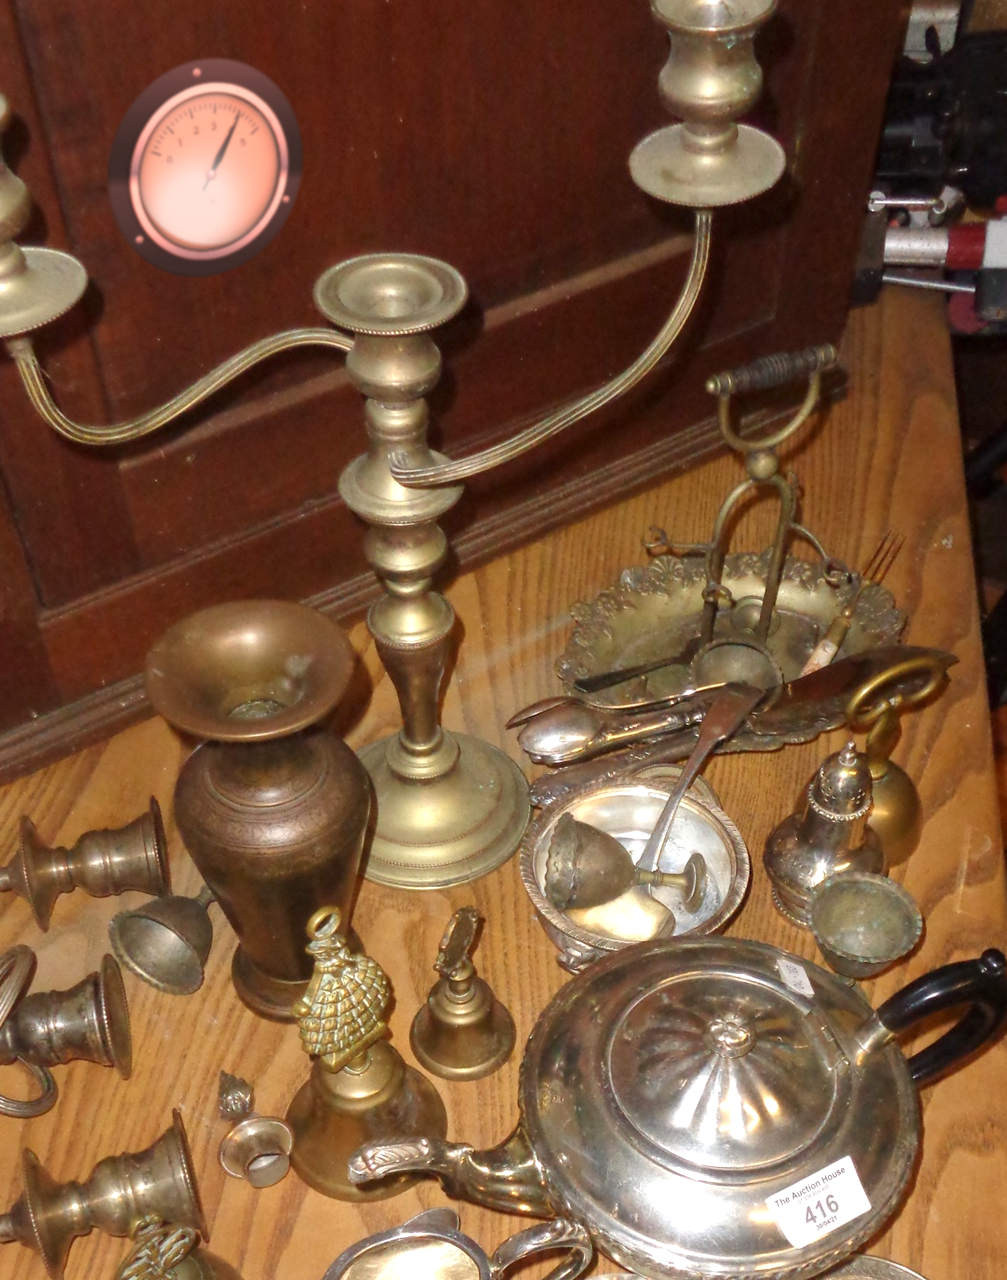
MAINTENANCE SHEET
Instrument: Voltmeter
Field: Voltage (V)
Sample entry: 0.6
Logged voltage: 4
